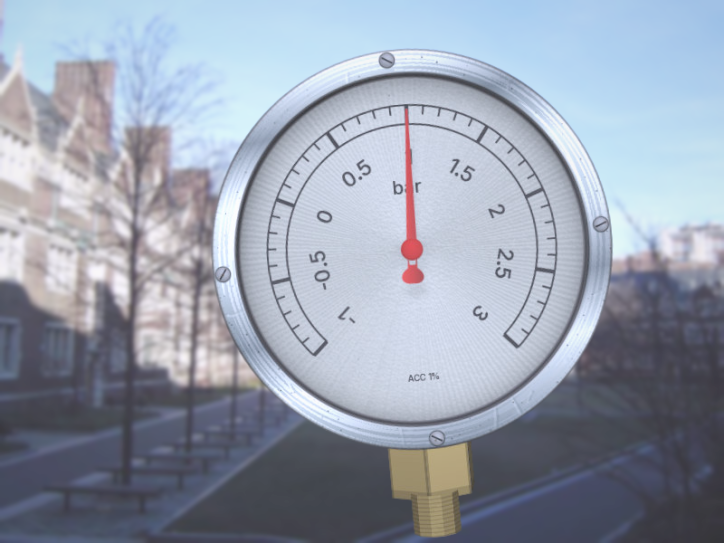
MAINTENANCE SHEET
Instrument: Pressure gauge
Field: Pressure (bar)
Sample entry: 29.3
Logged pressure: 1
